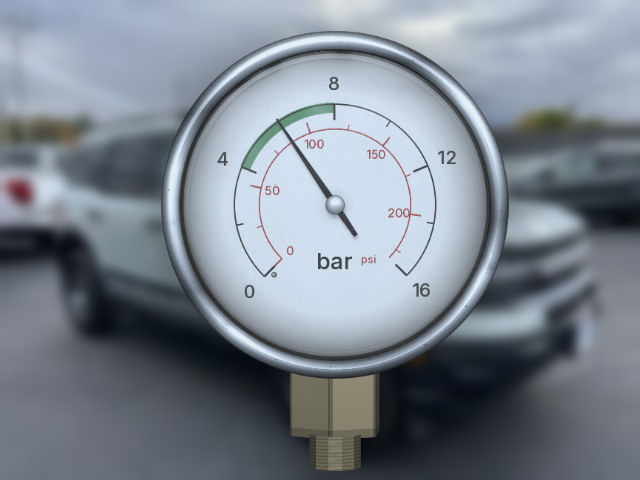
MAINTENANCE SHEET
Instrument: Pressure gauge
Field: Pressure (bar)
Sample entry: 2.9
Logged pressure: 6
